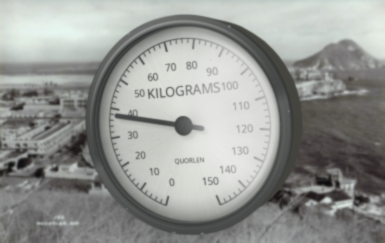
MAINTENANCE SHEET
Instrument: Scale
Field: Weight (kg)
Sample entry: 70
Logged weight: 38
